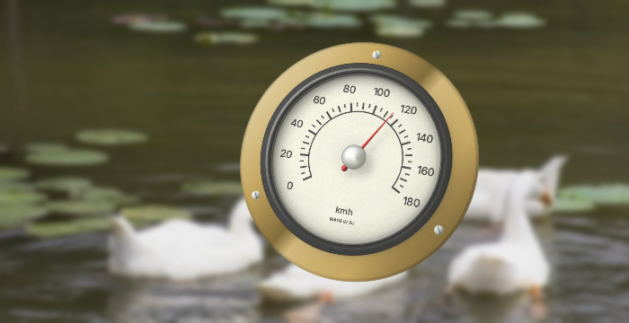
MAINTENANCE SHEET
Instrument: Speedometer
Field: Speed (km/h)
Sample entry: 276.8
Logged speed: 115
